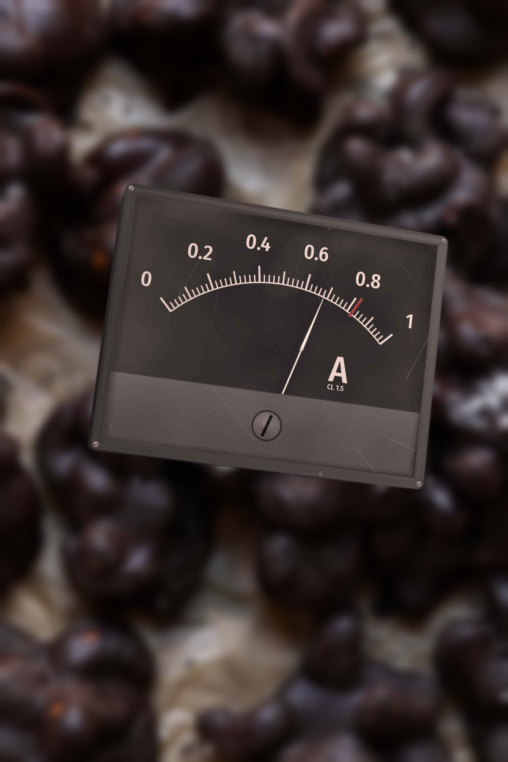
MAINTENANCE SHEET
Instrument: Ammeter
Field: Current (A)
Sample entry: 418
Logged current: 0.68
